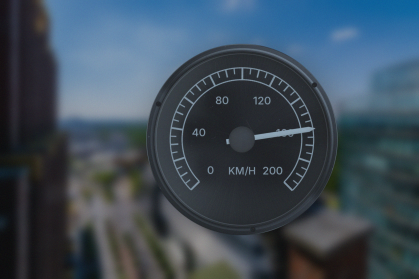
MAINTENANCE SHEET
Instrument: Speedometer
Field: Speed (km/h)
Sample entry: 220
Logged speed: 160
